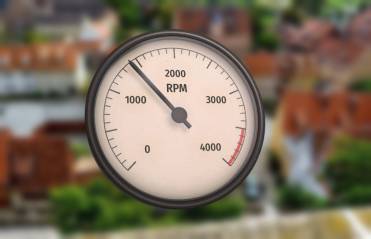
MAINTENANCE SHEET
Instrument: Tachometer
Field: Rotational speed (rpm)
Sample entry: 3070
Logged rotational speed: 1400
